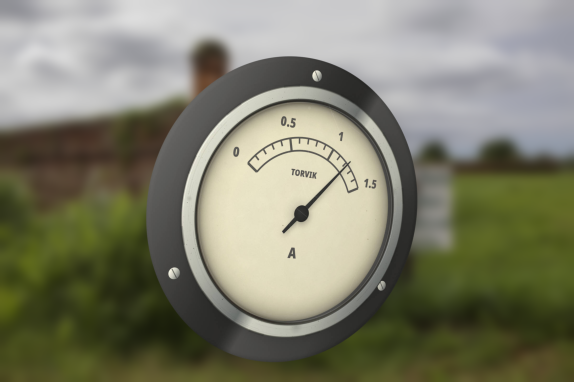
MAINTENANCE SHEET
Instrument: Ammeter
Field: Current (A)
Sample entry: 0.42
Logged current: 1.2
